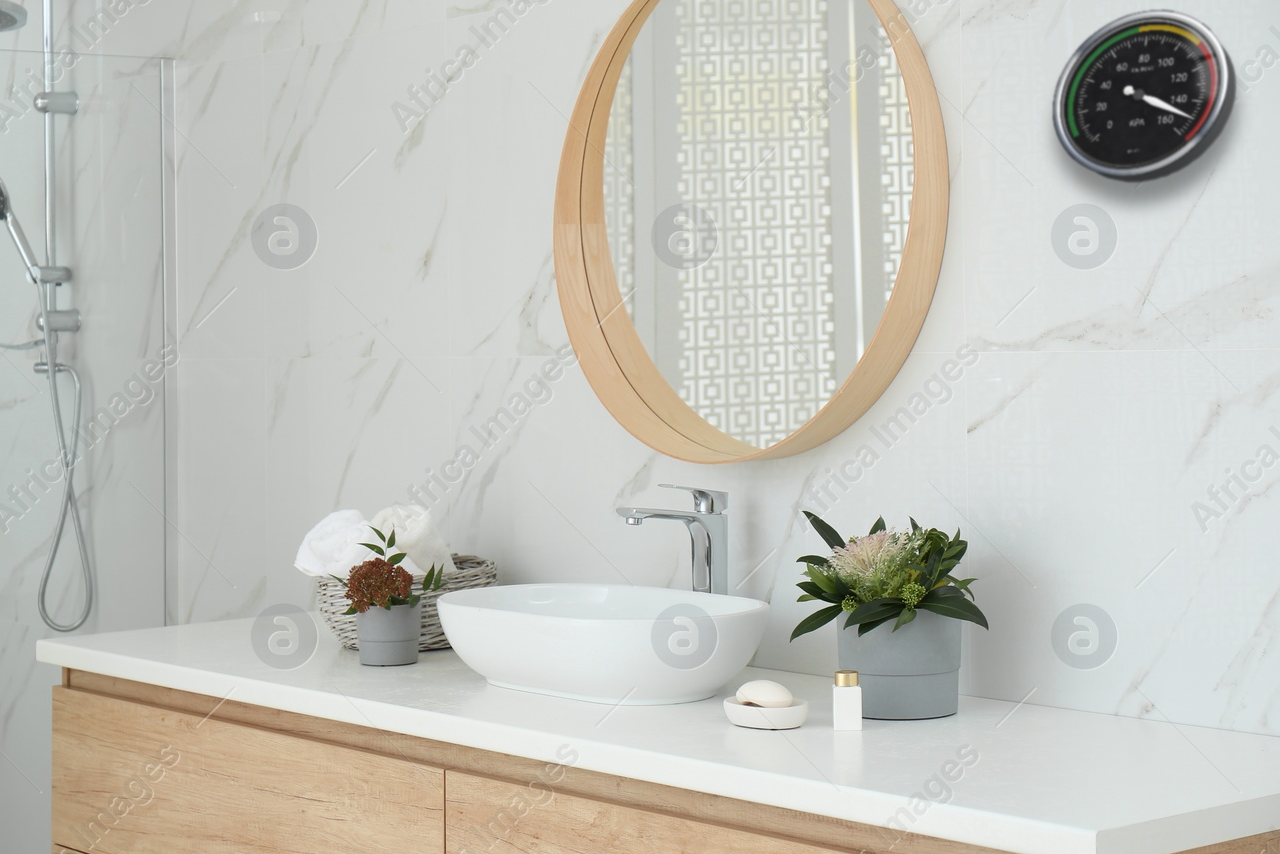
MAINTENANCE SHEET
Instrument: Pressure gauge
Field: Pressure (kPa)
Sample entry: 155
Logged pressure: 150
